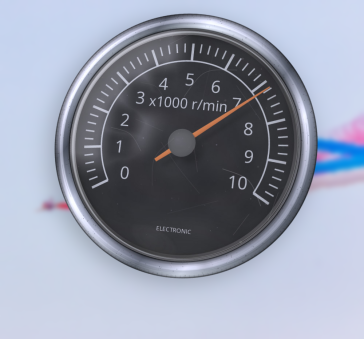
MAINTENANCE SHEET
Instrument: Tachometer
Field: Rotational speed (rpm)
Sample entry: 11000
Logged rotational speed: 7200
